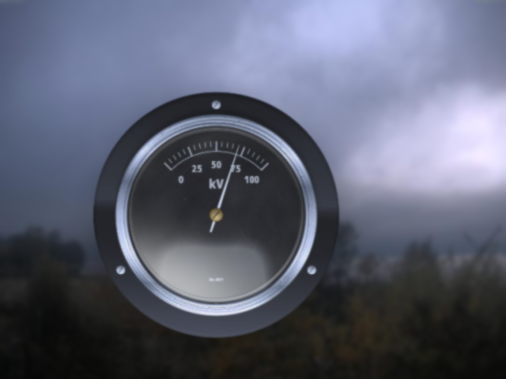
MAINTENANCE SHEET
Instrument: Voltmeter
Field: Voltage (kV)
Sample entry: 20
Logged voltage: 70
